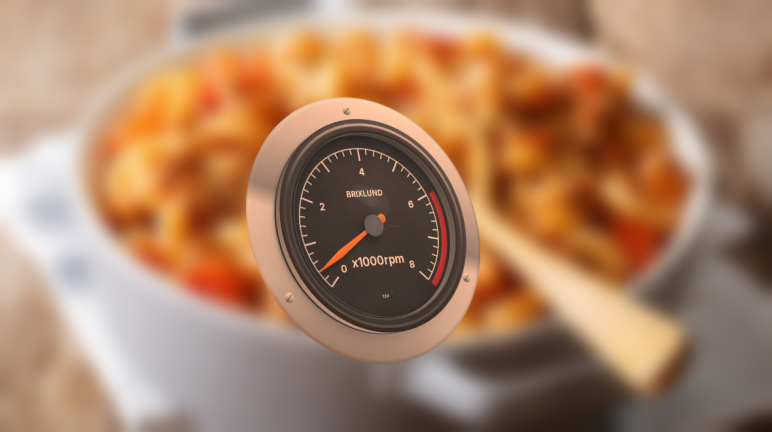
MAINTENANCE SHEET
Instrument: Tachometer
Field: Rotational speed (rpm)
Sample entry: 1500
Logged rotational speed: 400
